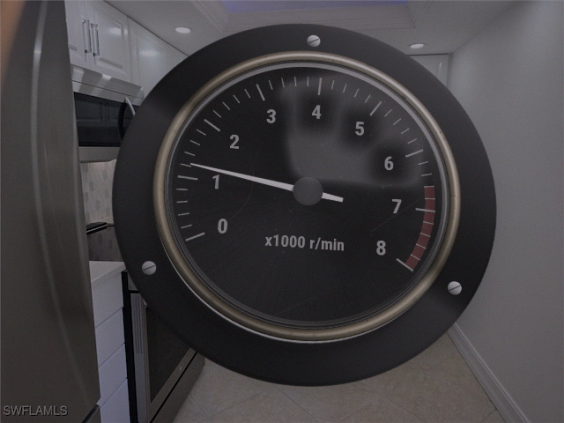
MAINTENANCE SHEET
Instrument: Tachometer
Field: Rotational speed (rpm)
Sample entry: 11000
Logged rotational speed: 1200
